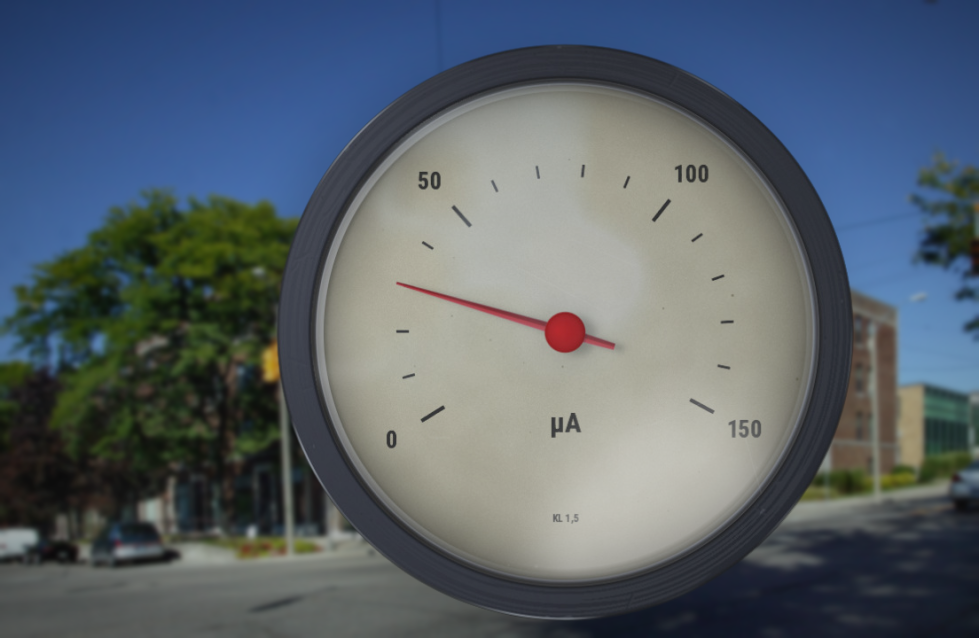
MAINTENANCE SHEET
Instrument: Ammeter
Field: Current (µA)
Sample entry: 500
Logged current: 30
